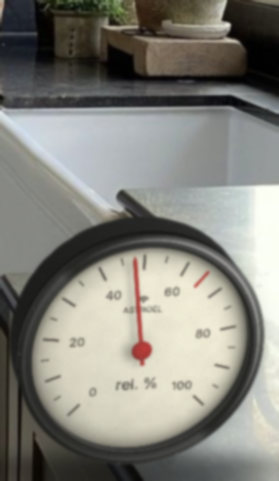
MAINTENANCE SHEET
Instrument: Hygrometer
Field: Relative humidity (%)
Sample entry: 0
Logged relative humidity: 47.5
